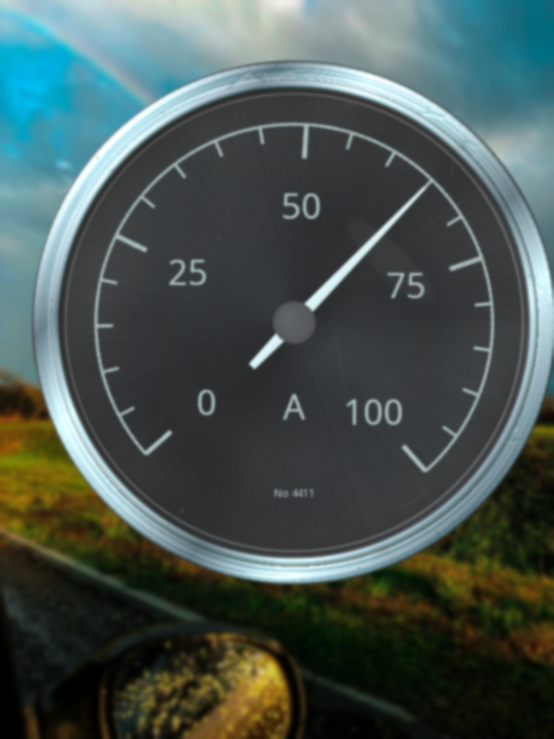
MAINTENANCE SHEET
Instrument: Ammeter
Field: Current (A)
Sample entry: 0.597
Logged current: 65
